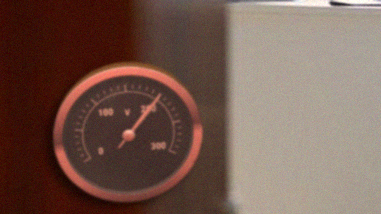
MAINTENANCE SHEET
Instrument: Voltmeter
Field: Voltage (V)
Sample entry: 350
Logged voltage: 200
